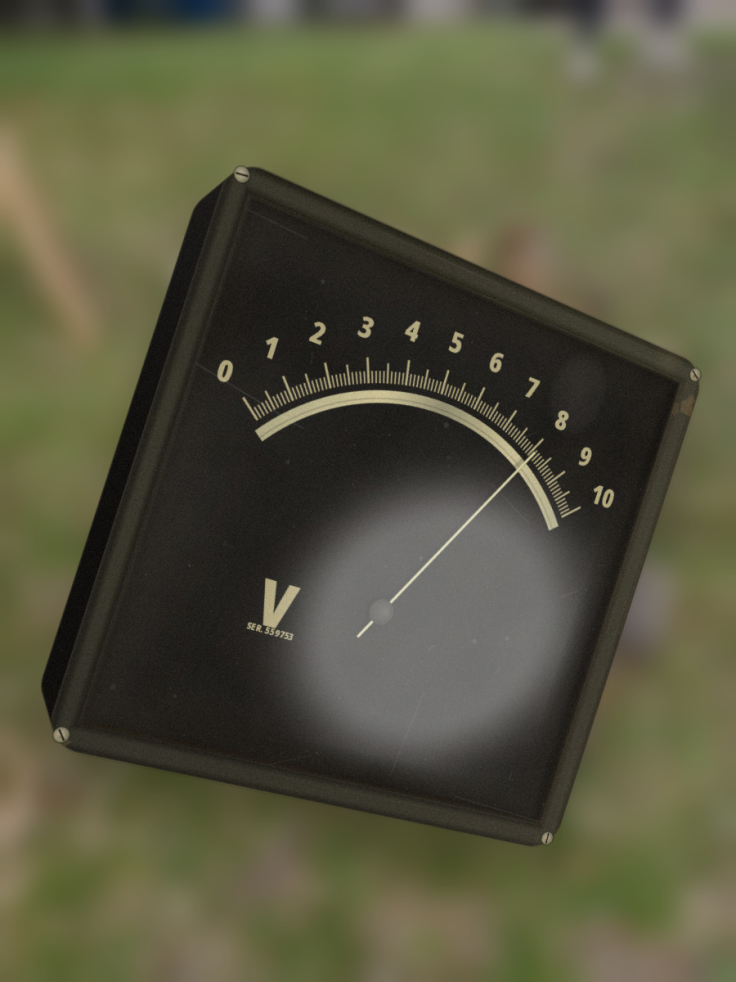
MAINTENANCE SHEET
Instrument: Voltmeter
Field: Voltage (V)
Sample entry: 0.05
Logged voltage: 8
